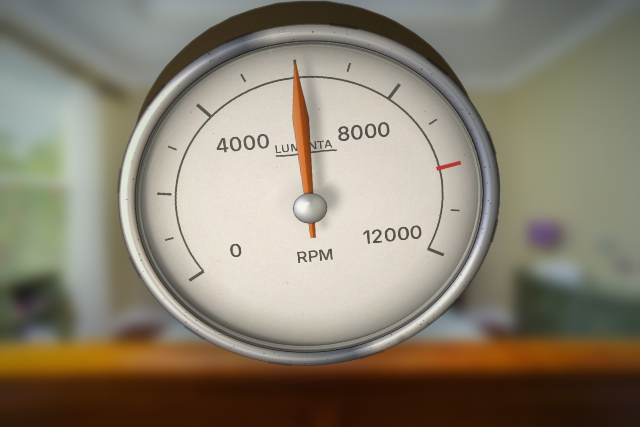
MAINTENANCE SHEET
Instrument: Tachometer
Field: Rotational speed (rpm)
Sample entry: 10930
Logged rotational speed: 6000
